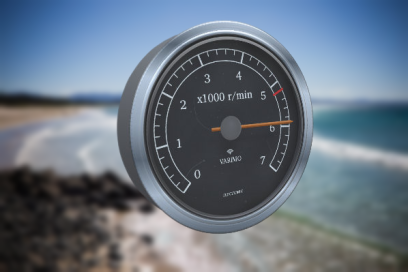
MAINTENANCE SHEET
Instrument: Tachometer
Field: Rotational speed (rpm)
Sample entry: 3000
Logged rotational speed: 5900
